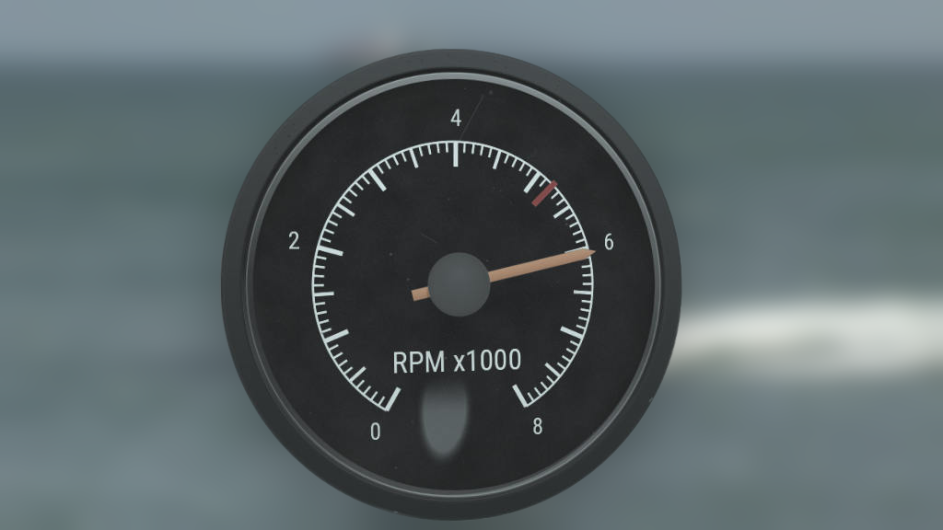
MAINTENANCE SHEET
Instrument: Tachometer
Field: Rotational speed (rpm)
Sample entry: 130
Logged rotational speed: 6050
